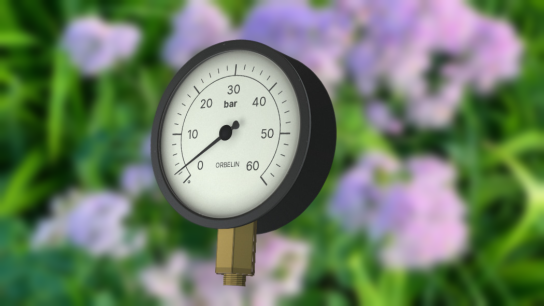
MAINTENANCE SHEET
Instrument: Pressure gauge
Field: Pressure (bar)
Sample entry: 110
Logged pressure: 2
